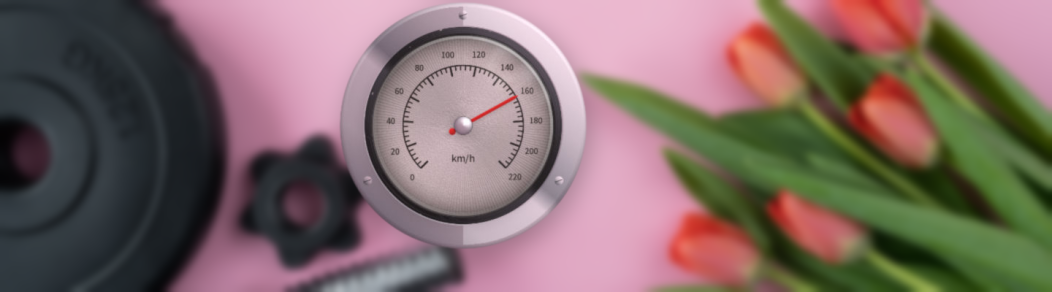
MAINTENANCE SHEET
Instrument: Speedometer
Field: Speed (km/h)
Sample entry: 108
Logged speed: 160
